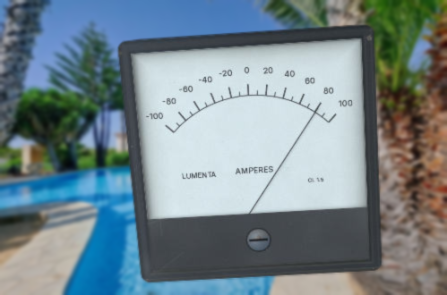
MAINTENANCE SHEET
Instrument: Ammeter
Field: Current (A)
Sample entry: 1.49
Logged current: 80
